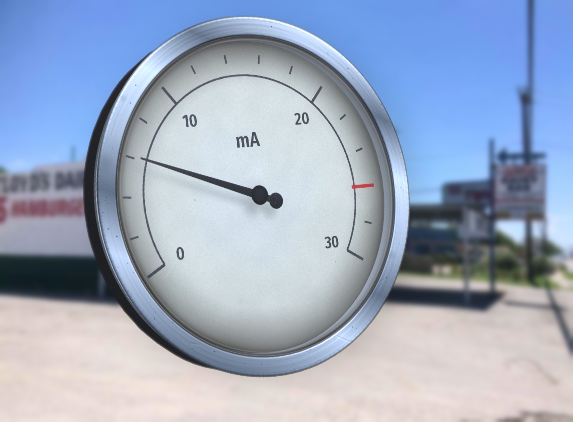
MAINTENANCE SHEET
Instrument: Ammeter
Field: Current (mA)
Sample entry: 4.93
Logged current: 6
